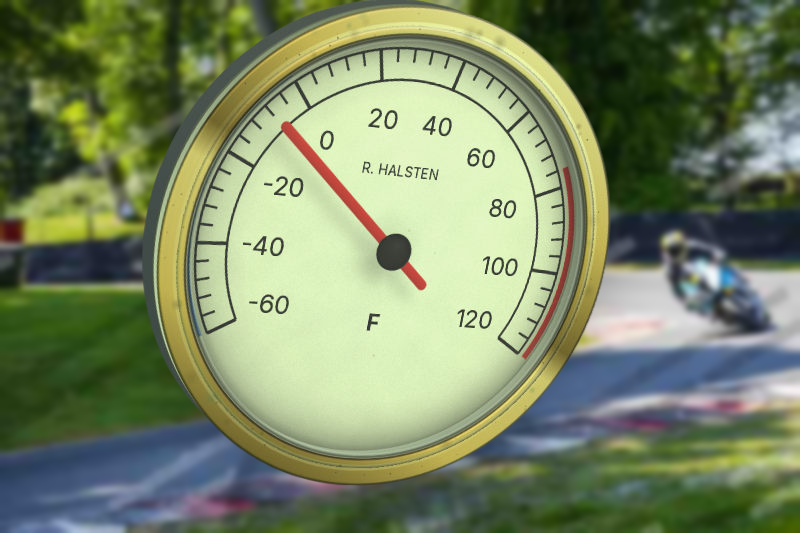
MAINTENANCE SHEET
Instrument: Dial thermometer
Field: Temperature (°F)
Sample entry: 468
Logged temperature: -8
